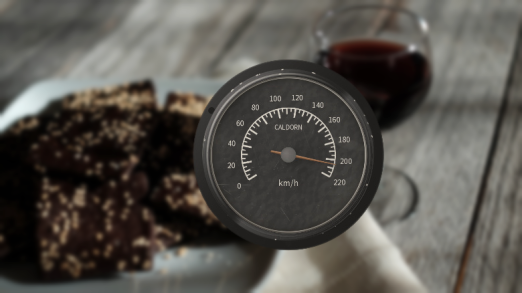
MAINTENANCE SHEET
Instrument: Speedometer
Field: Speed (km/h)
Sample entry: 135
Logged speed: 205
